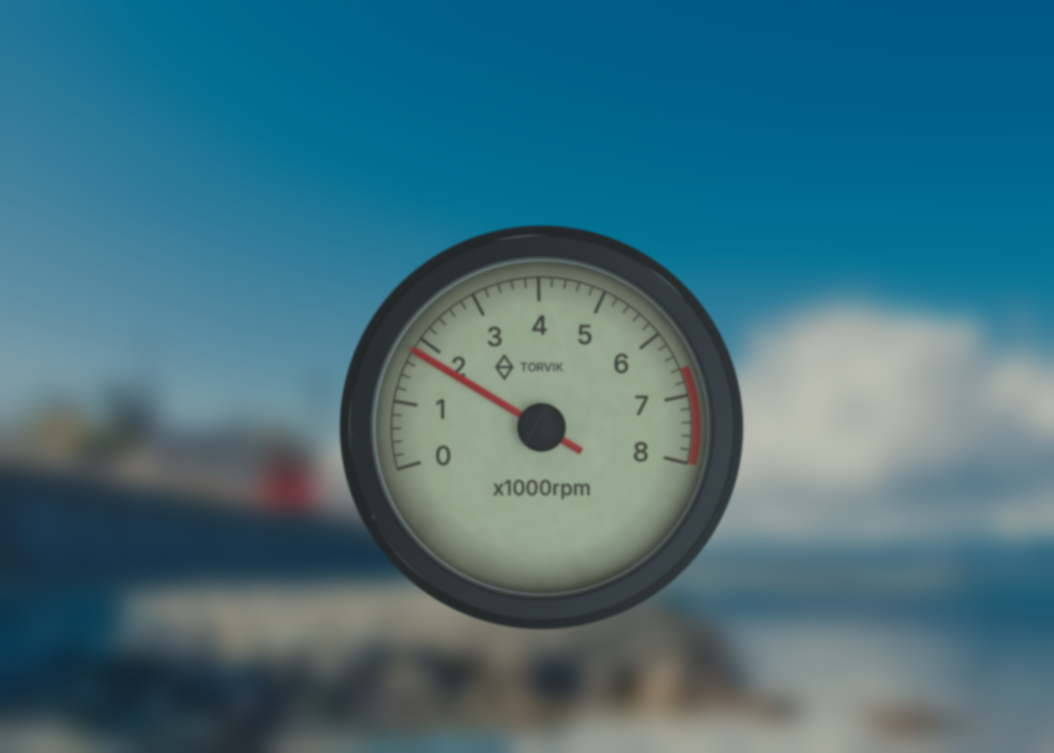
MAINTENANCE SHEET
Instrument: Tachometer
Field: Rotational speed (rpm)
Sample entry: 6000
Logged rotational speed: 1800
